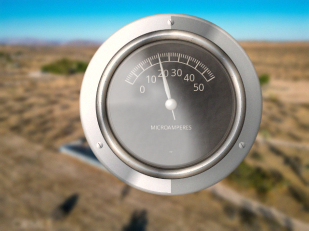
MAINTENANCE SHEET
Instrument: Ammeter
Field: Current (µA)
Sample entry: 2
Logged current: 20
